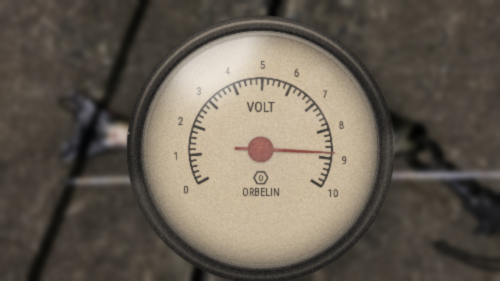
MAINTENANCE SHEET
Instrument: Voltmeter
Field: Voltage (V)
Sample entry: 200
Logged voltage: 8.8
